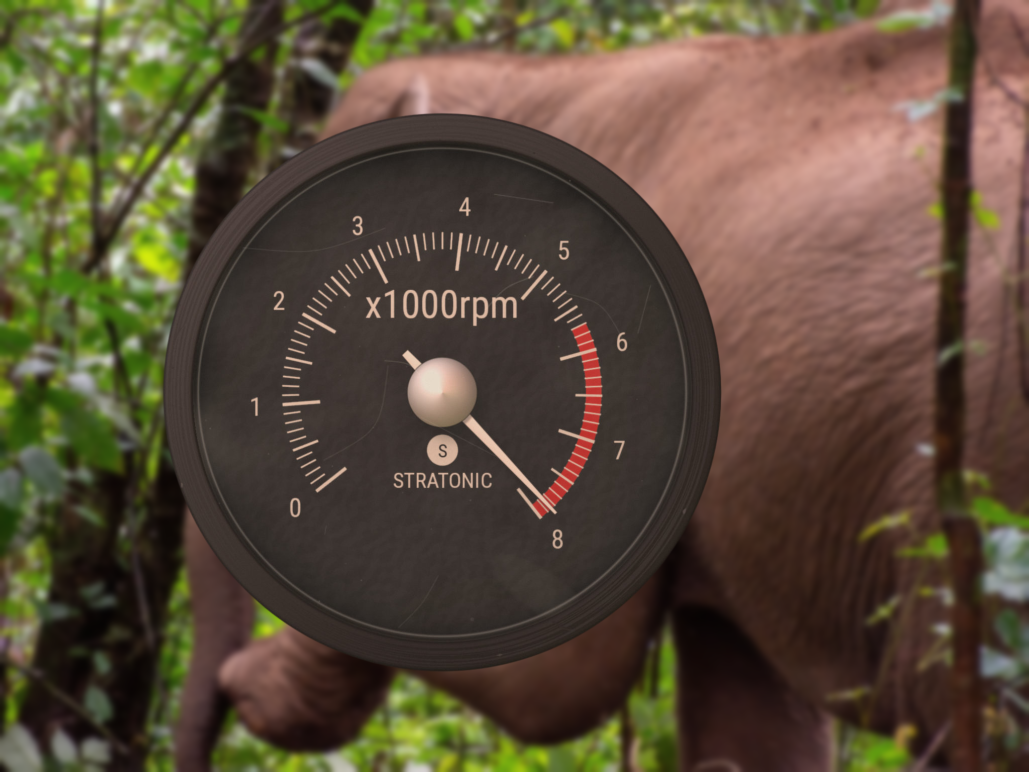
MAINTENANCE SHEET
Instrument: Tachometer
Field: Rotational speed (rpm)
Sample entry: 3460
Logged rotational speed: 7850
